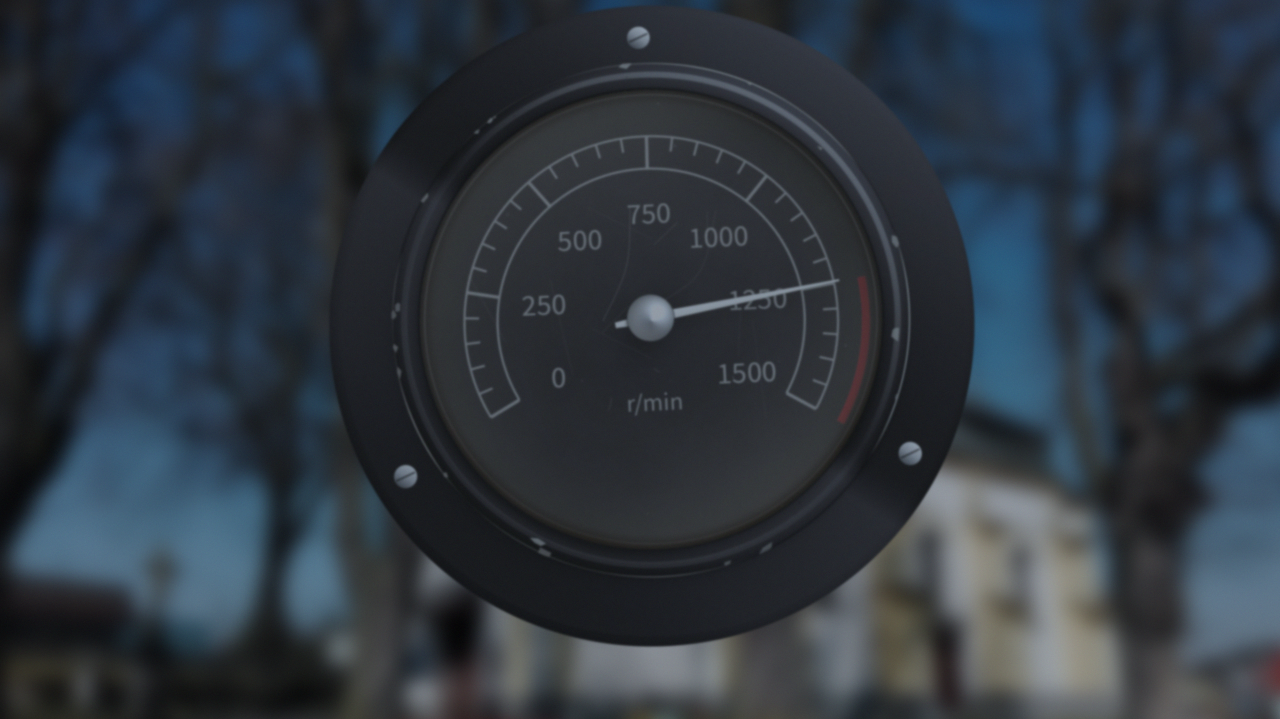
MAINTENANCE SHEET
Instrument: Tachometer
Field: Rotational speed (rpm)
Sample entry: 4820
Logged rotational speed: 1250
